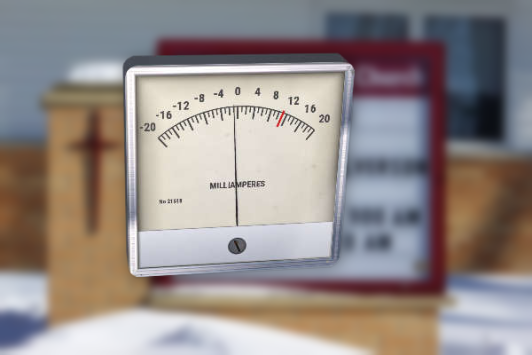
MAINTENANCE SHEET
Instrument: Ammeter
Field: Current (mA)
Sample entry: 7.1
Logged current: -1
